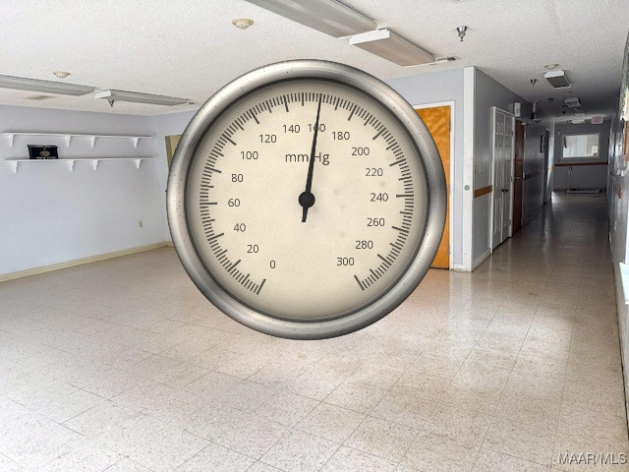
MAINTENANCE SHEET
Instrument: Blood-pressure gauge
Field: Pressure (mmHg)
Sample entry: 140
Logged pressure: 160
